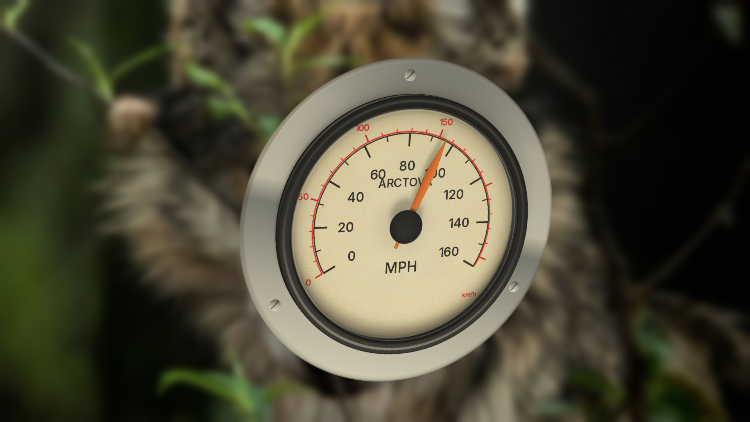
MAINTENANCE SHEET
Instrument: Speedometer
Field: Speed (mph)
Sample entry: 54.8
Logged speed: 95
